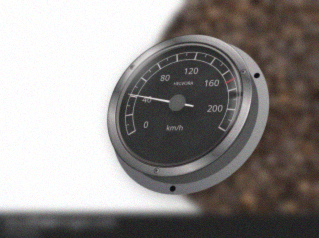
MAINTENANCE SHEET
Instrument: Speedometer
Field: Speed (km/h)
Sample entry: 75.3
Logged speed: 40
